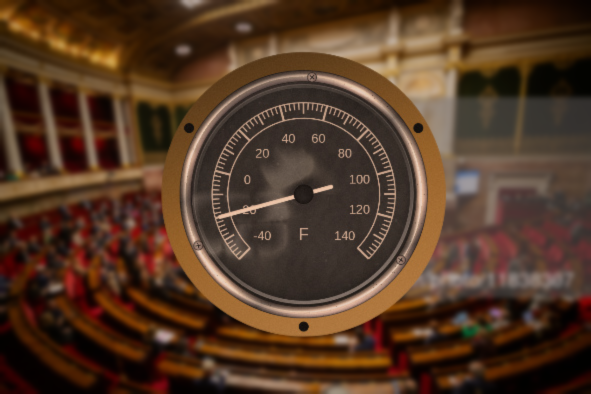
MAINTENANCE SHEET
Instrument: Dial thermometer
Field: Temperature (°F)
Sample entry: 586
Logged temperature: -20
